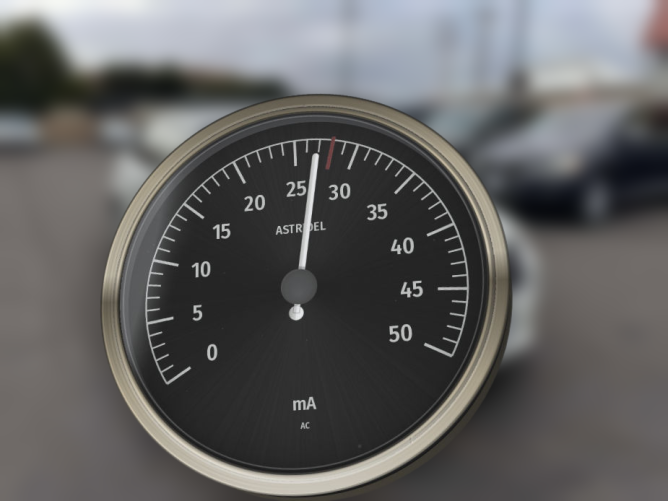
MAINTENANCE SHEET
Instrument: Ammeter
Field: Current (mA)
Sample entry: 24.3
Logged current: 27
